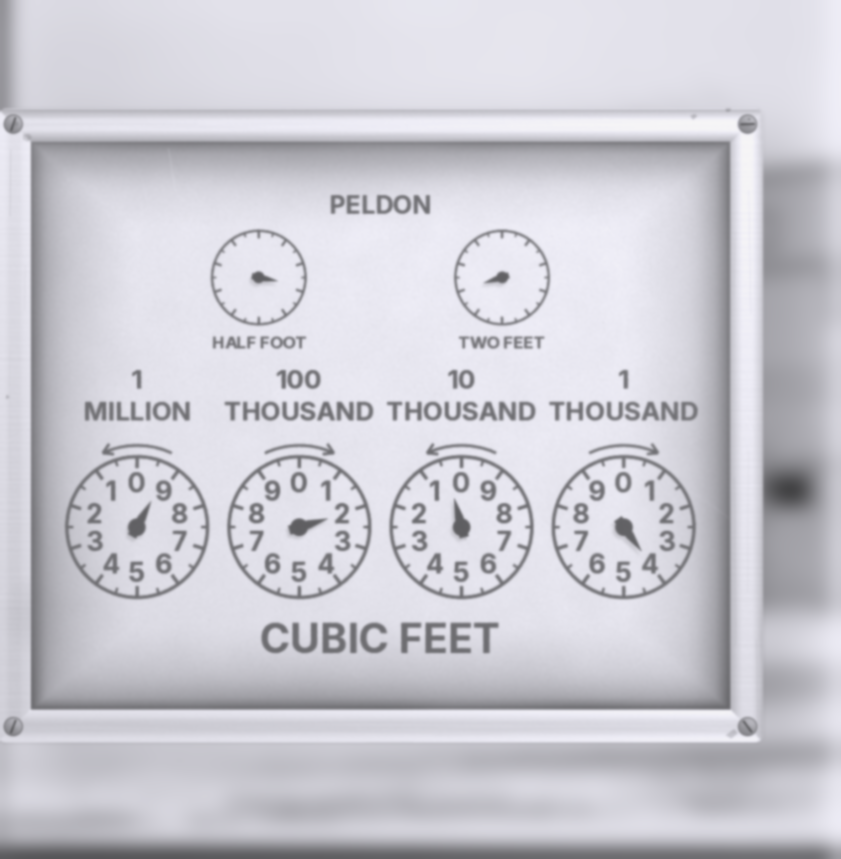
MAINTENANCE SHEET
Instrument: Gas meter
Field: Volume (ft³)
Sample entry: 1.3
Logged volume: 920400
